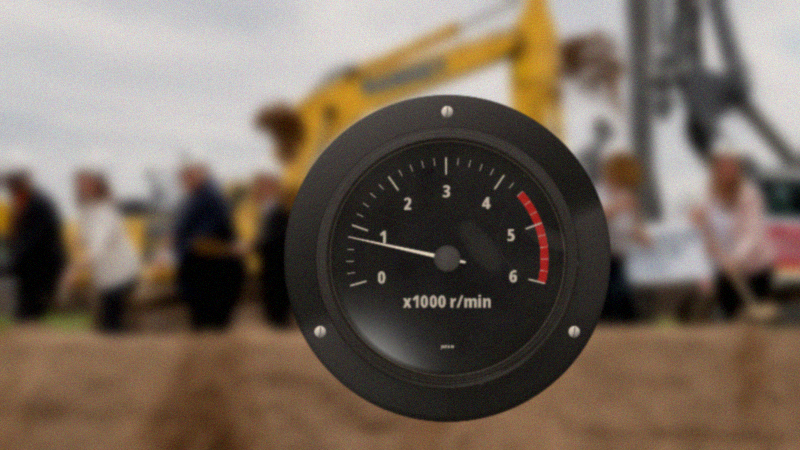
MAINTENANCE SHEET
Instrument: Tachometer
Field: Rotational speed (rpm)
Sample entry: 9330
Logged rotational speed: 800
